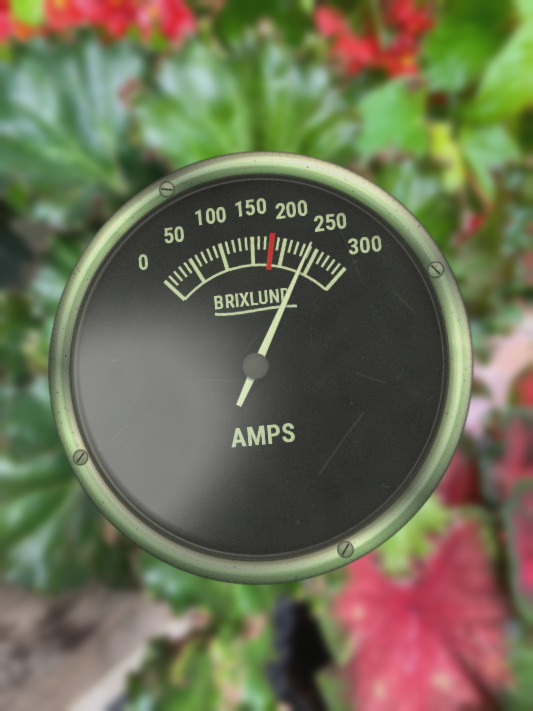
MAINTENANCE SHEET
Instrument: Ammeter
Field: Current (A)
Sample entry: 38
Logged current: 240
